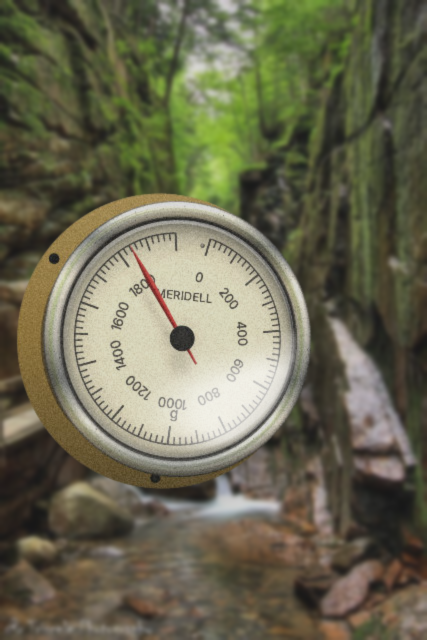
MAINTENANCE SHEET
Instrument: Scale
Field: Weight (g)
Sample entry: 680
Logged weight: 1840
